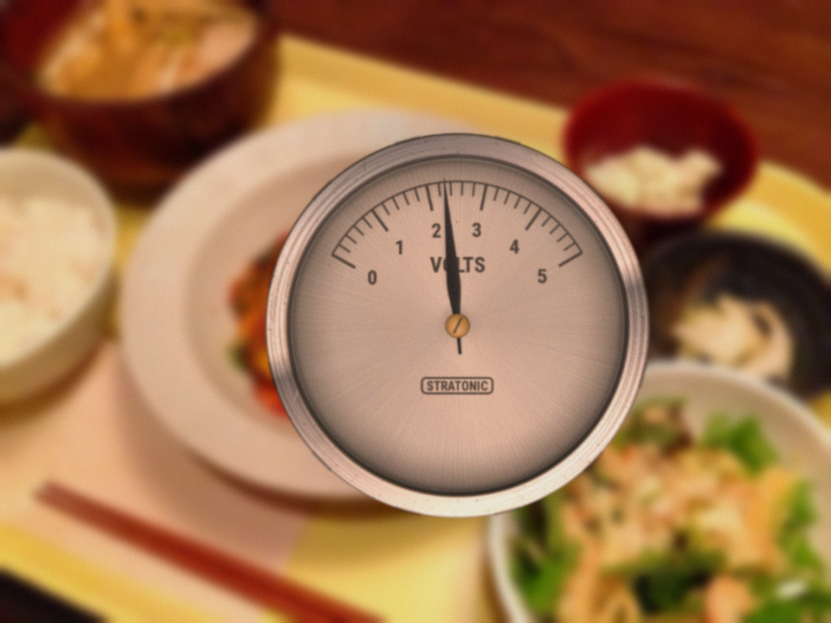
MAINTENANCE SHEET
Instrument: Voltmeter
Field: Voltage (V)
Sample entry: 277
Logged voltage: 2.3
